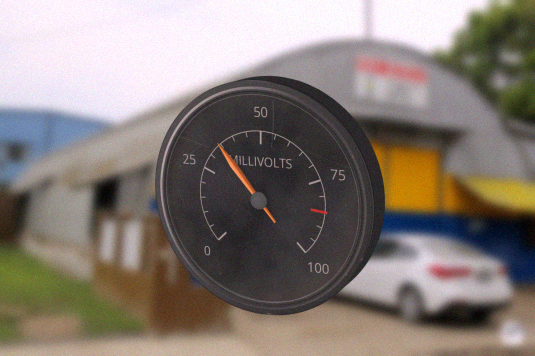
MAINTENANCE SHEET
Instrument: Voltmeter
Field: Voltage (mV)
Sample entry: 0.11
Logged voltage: 35
